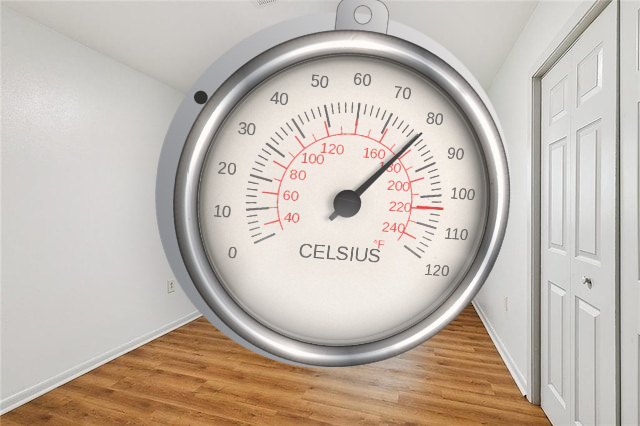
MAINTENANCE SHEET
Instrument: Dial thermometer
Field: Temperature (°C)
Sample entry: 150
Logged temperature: 80
